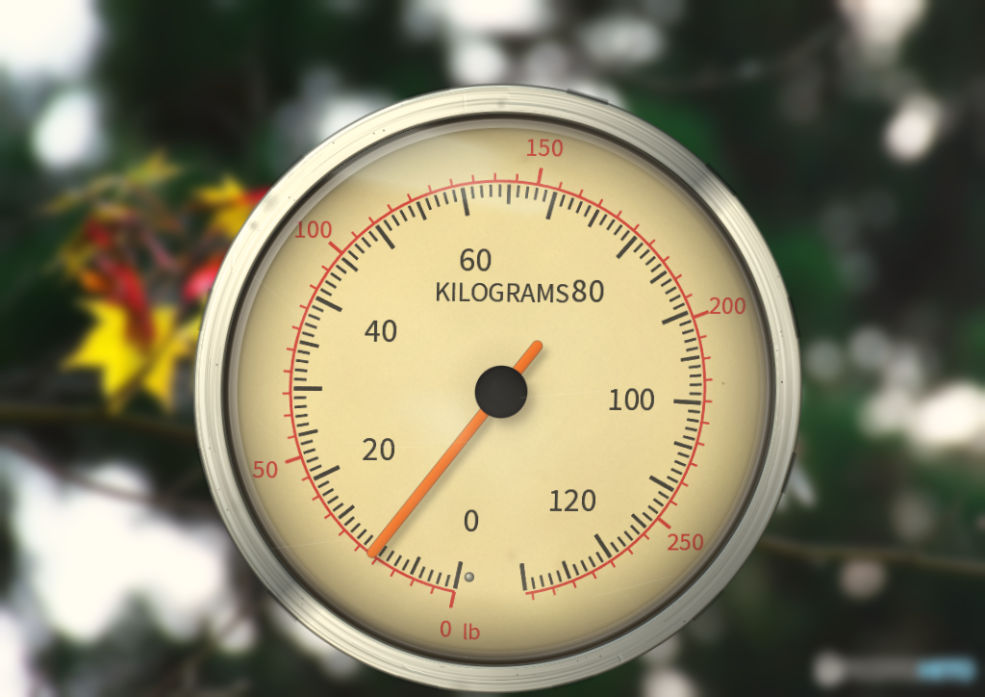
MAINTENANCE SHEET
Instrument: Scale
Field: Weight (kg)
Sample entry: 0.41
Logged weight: 10
